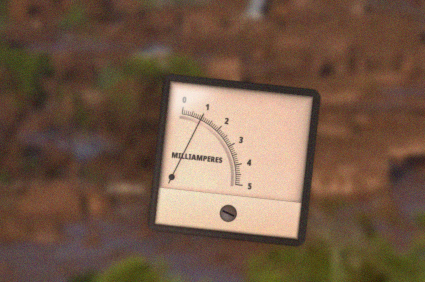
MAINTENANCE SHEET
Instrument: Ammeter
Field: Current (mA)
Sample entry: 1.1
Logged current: 1
